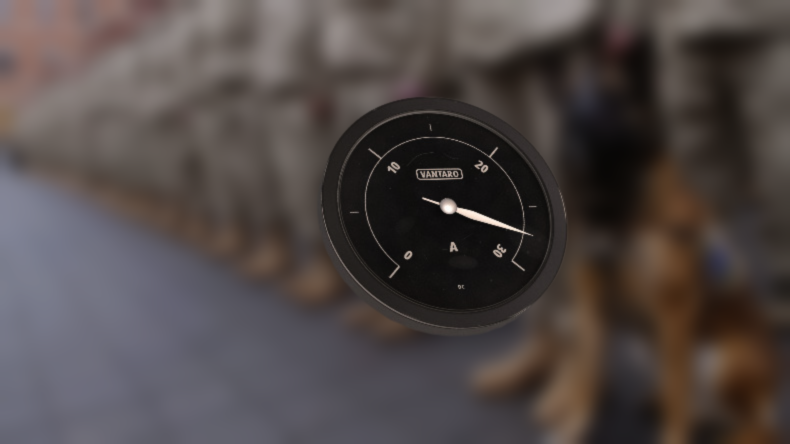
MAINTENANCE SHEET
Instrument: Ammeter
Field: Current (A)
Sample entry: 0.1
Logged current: 27.5
